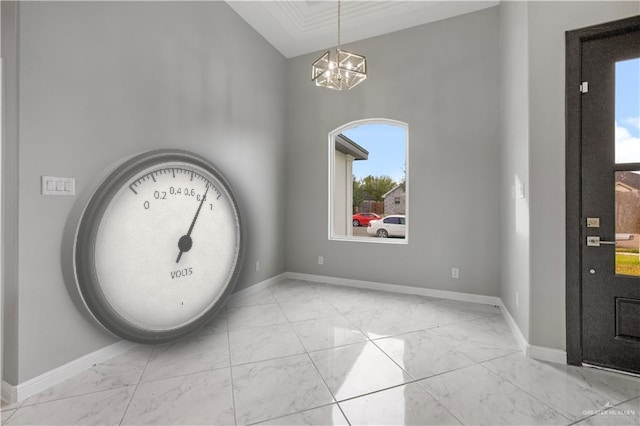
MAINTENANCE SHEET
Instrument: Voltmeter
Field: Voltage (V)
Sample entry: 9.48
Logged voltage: 0.8
